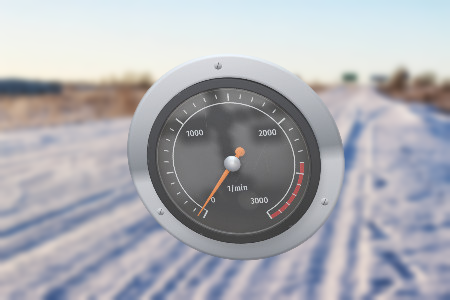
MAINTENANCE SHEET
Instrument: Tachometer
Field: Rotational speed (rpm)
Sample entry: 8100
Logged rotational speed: 50
